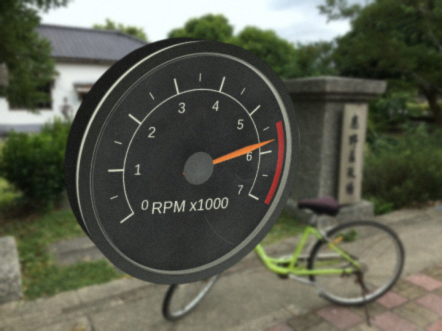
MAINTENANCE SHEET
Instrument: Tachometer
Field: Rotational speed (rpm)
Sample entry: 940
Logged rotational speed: 5750
